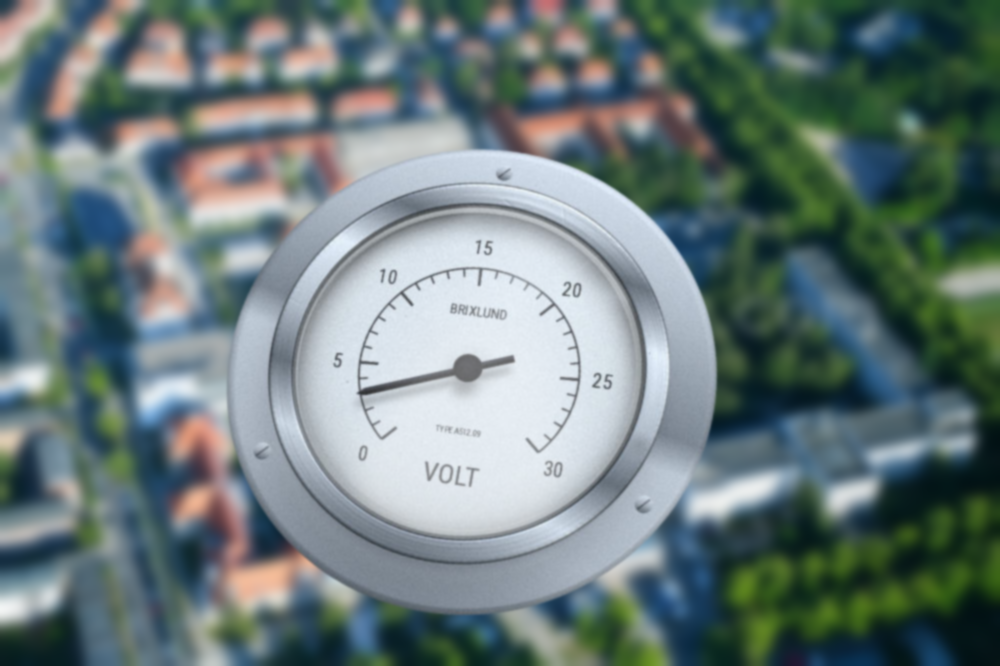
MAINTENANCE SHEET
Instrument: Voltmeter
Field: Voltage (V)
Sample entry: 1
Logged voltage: 3
